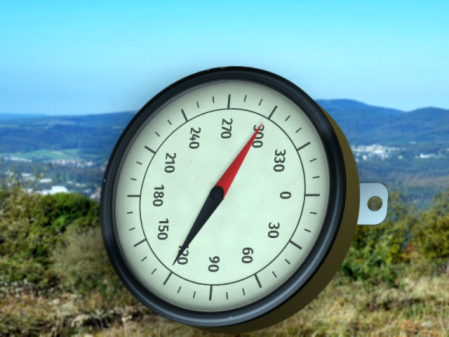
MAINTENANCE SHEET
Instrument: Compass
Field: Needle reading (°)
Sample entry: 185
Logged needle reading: 300
